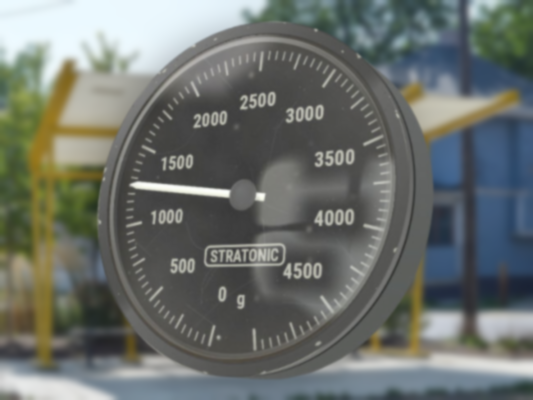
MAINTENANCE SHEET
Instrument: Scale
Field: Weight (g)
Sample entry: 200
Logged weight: 1250
